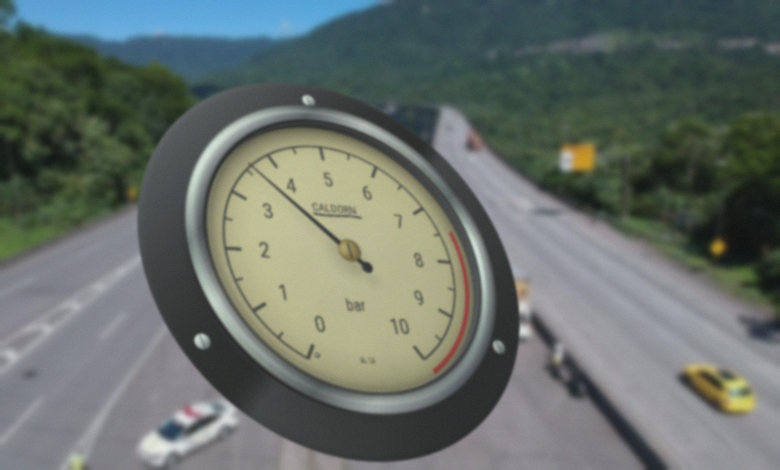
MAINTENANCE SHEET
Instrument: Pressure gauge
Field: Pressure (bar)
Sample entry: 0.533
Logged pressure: 3.5
